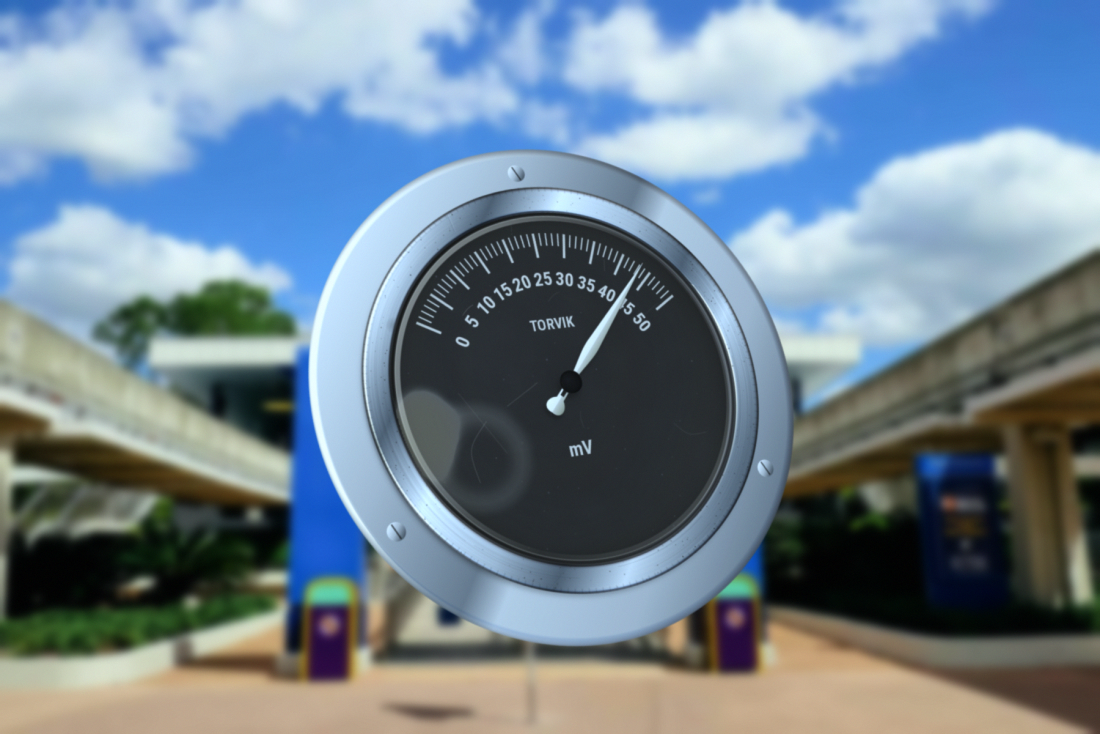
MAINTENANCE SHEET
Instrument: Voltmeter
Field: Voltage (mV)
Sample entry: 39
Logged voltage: 43
